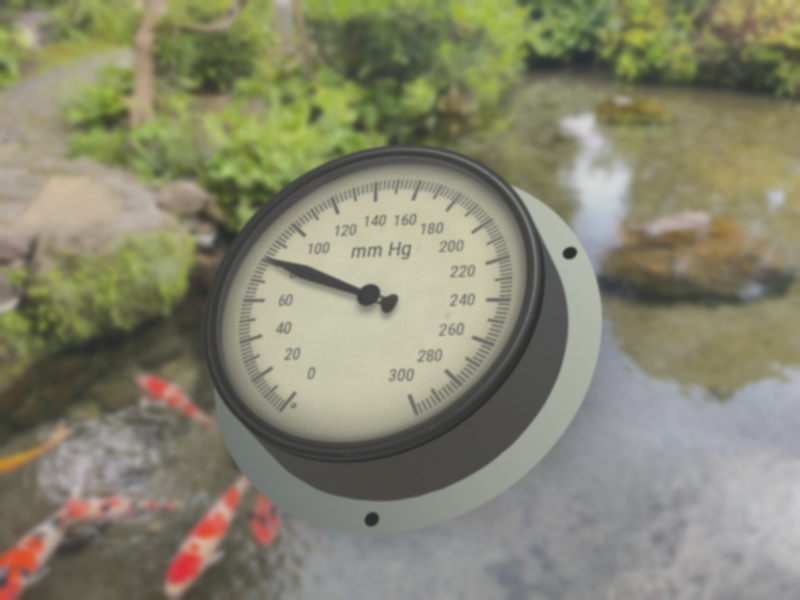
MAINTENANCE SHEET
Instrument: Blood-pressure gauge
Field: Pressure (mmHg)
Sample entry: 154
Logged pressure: 80
